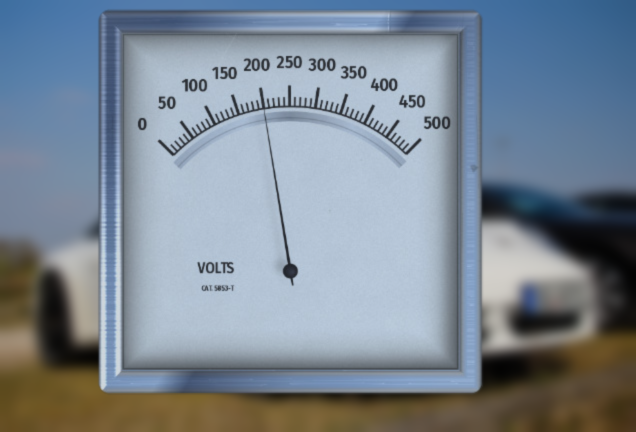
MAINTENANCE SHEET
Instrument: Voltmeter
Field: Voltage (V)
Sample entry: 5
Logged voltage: 200
